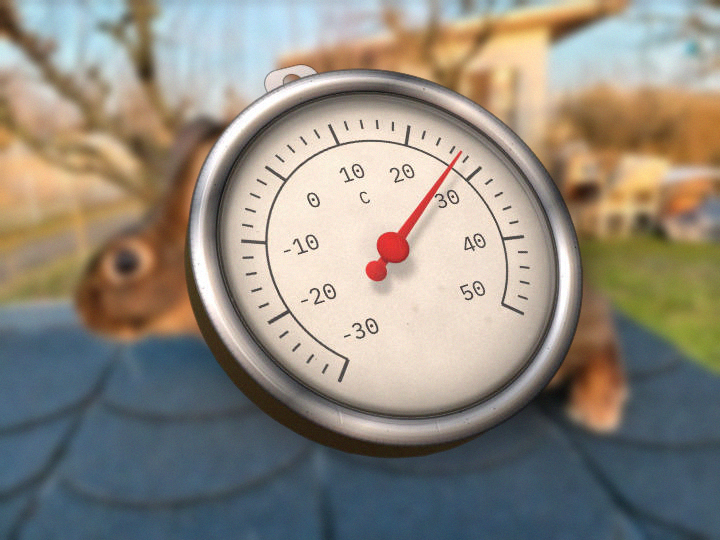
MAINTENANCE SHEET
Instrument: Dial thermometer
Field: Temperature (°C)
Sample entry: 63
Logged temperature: 27
